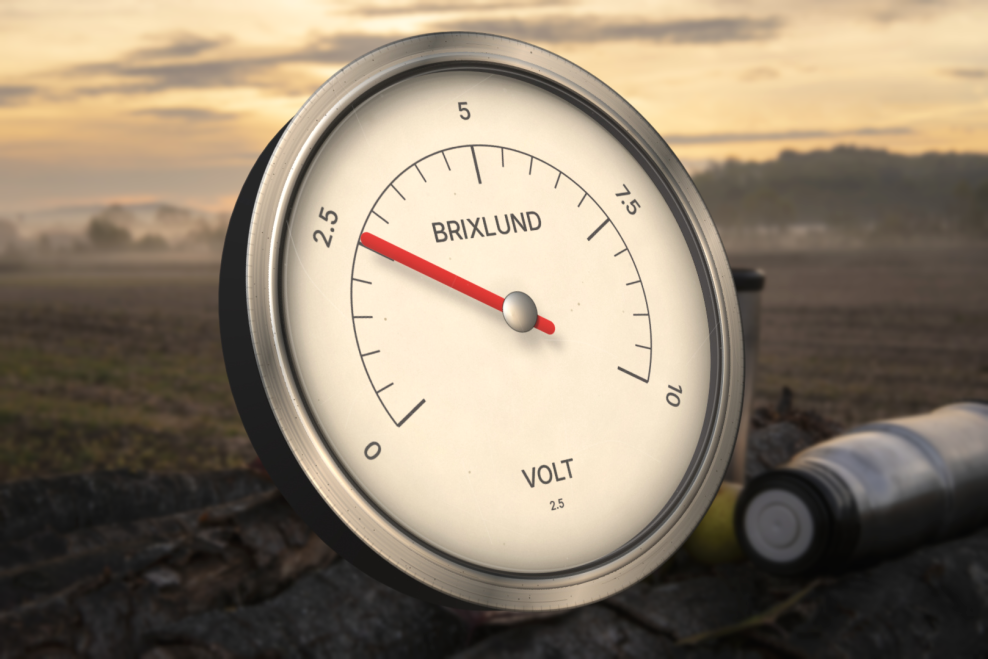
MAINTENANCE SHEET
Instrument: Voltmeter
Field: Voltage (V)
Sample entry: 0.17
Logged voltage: 2.5
